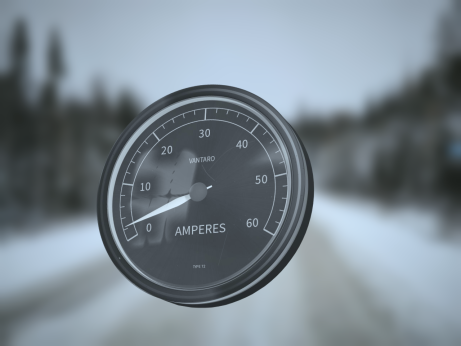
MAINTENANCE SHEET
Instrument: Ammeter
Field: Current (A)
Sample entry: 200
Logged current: 2
